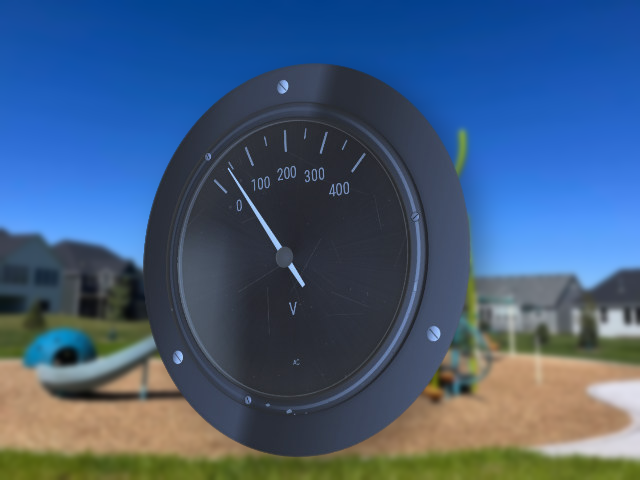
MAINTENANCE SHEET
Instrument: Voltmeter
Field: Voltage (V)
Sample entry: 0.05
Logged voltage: 50
